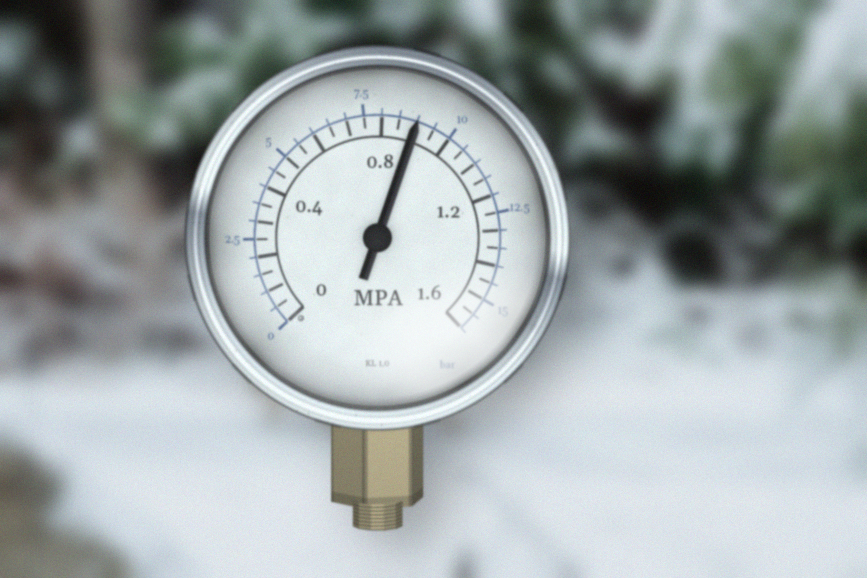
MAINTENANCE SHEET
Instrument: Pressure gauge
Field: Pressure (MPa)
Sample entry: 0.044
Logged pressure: 0.9
